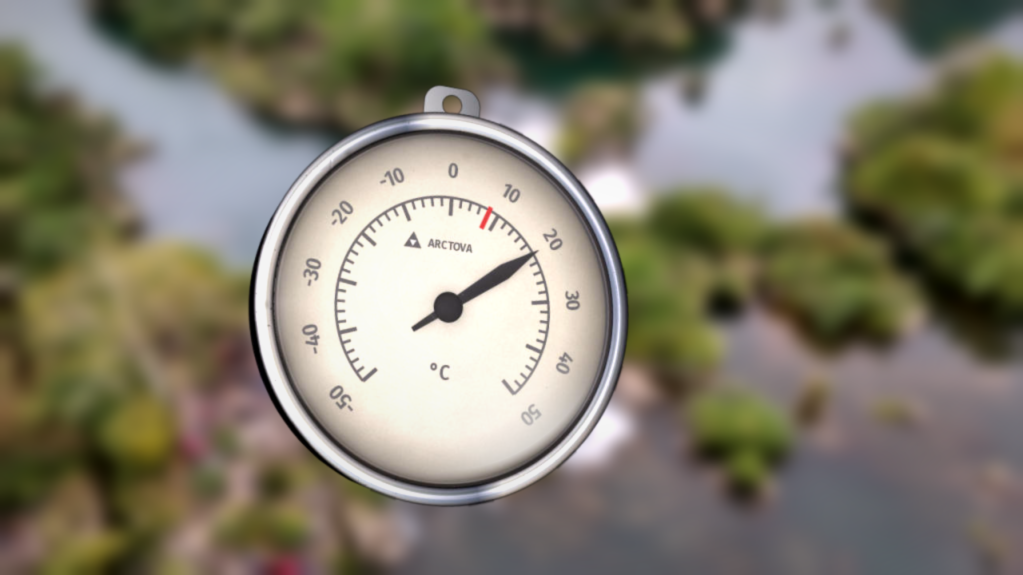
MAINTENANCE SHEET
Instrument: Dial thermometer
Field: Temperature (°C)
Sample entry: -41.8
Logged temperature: 20
